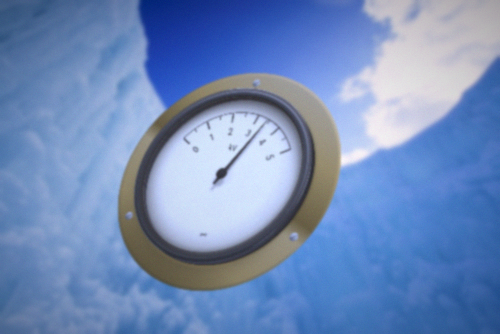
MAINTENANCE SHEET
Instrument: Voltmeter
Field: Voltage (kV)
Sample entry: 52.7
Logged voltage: 3.5
